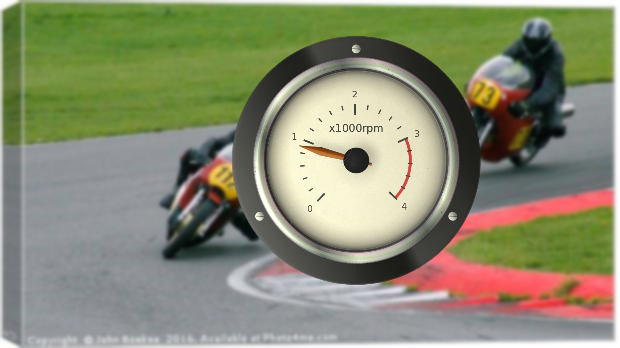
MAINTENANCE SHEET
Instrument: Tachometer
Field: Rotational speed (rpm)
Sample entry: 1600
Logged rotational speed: 900
